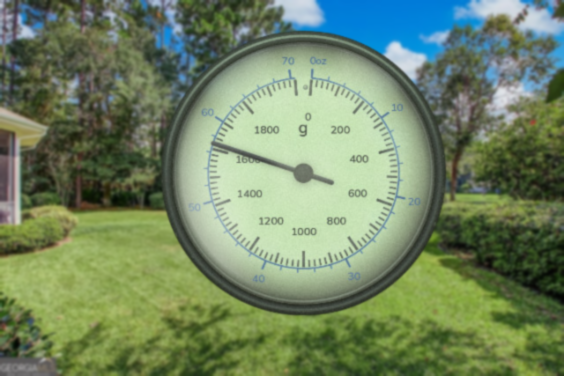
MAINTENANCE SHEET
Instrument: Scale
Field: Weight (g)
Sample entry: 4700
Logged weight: 1620
